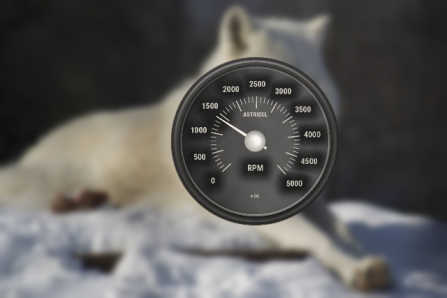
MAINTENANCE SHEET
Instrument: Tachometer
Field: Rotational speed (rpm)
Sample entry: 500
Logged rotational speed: 1400
